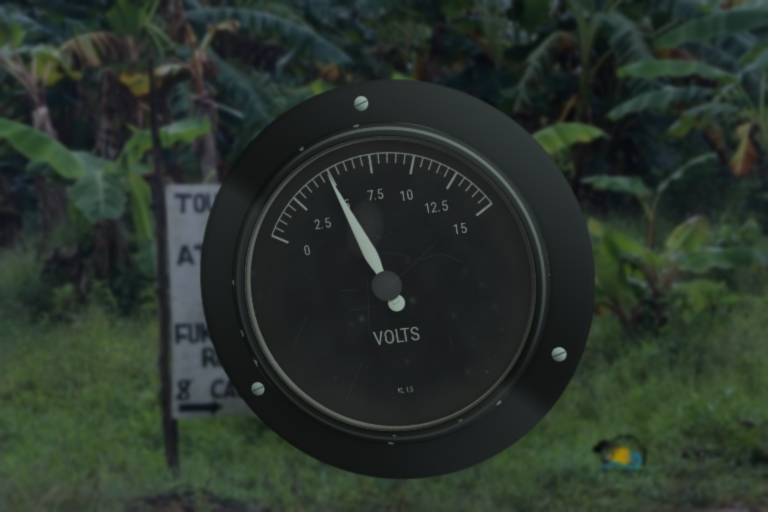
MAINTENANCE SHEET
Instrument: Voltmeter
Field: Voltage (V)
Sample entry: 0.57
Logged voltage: 5
